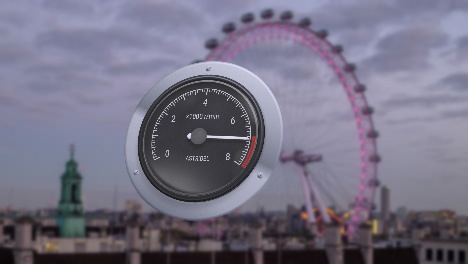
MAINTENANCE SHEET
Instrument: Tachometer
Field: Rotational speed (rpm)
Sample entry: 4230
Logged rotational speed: 7000
